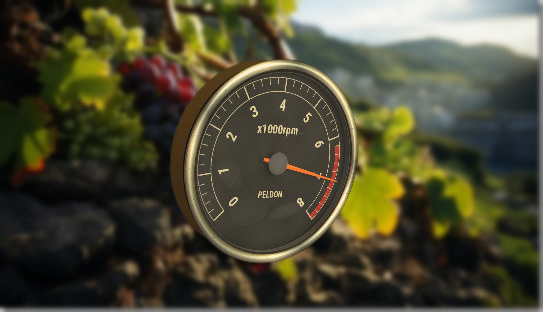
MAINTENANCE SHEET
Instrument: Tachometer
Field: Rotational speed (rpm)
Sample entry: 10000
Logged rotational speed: 7000
